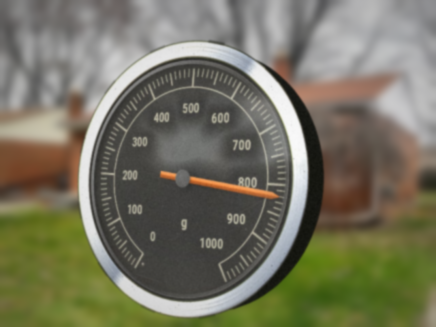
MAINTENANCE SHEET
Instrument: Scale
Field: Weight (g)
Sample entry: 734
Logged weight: 820
